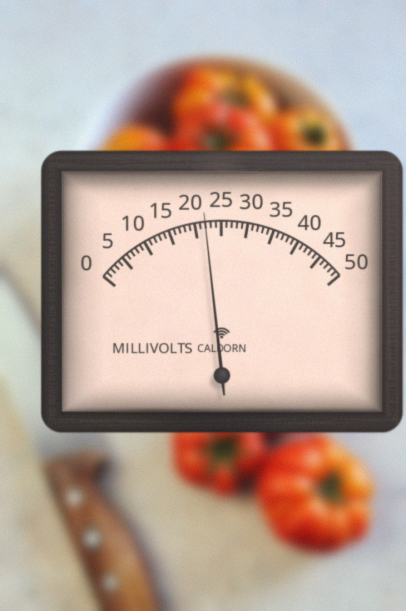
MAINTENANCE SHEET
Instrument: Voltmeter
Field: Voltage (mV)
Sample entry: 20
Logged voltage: 22
